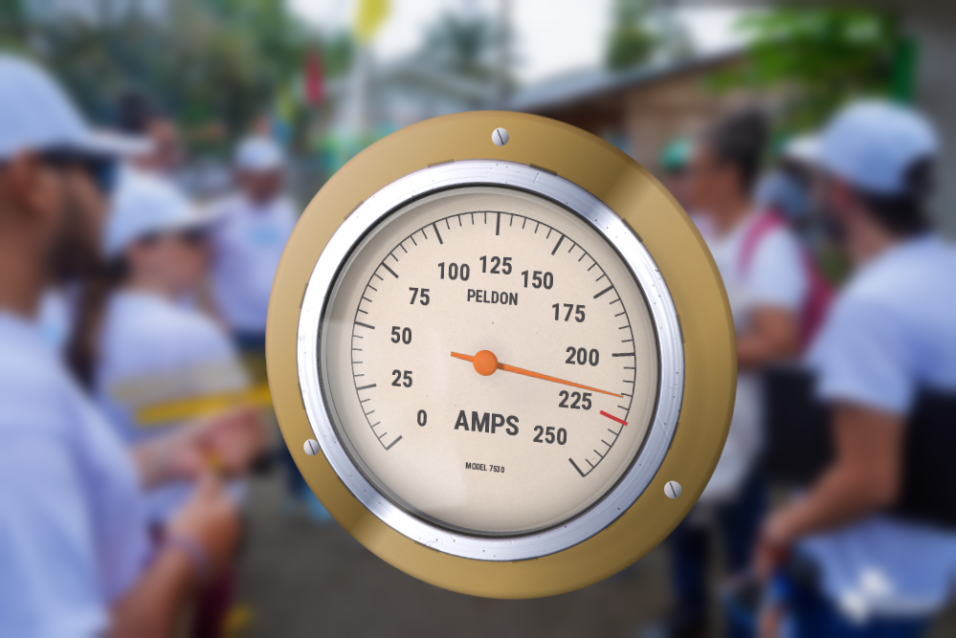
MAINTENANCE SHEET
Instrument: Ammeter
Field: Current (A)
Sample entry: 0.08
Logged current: 215
